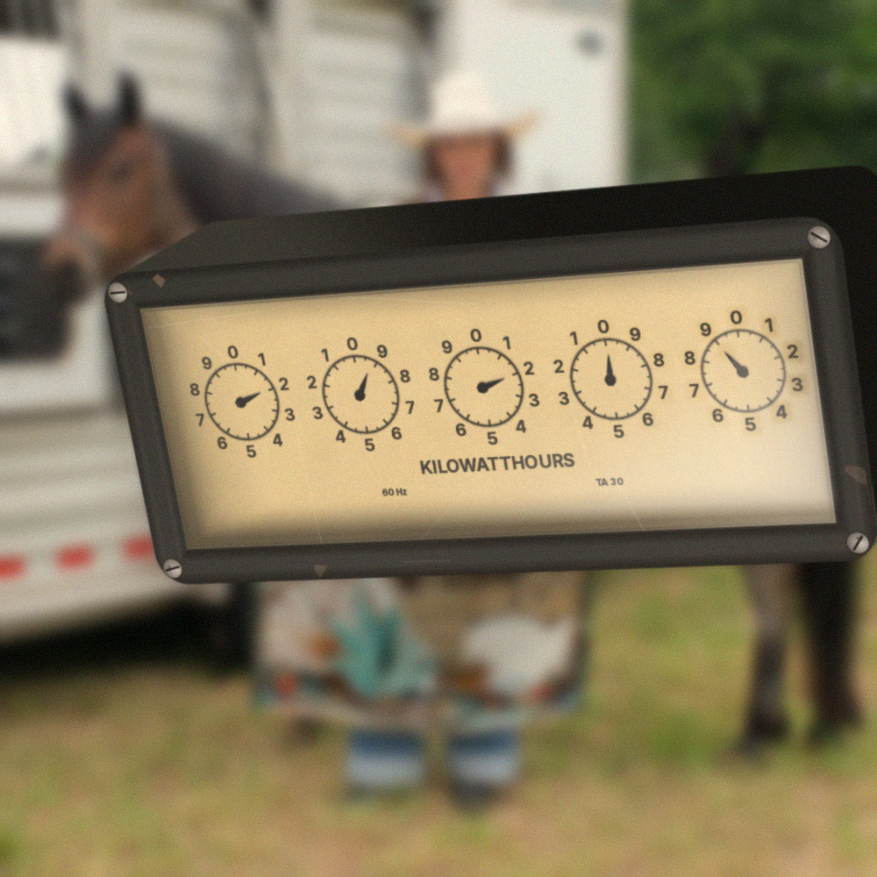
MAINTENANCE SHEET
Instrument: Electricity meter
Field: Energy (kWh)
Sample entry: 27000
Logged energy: 19199
